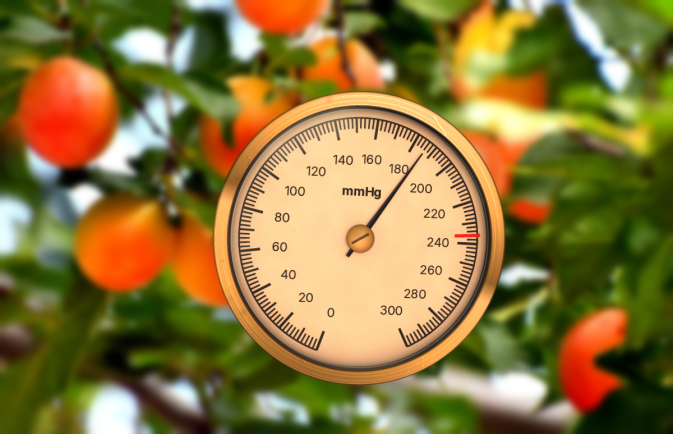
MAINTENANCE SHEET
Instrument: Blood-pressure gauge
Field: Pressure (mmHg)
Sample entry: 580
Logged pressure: 186
